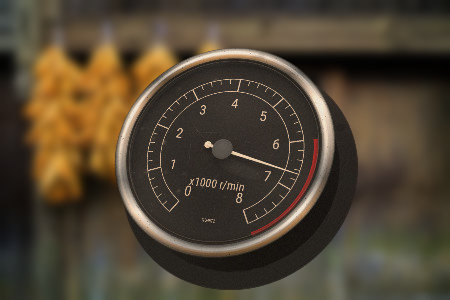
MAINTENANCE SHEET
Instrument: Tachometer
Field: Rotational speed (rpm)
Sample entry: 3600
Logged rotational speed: 6700
